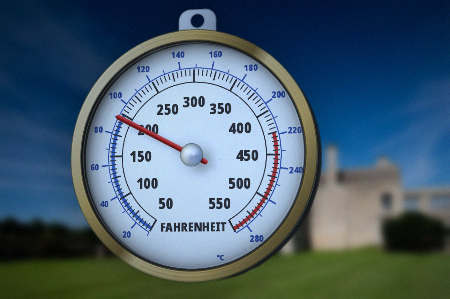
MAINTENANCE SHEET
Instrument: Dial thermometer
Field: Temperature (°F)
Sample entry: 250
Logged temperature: 195
